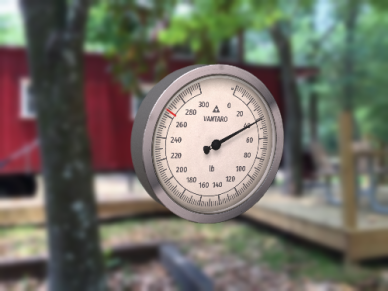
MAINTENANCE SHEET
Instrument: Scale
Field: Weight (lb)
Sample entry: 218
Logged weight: 40
